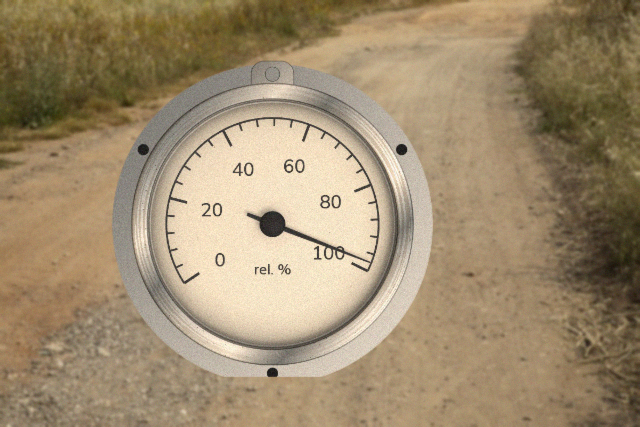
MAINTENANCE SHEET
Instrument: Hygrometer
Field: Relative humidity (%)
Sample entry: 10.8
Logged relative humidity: 98
